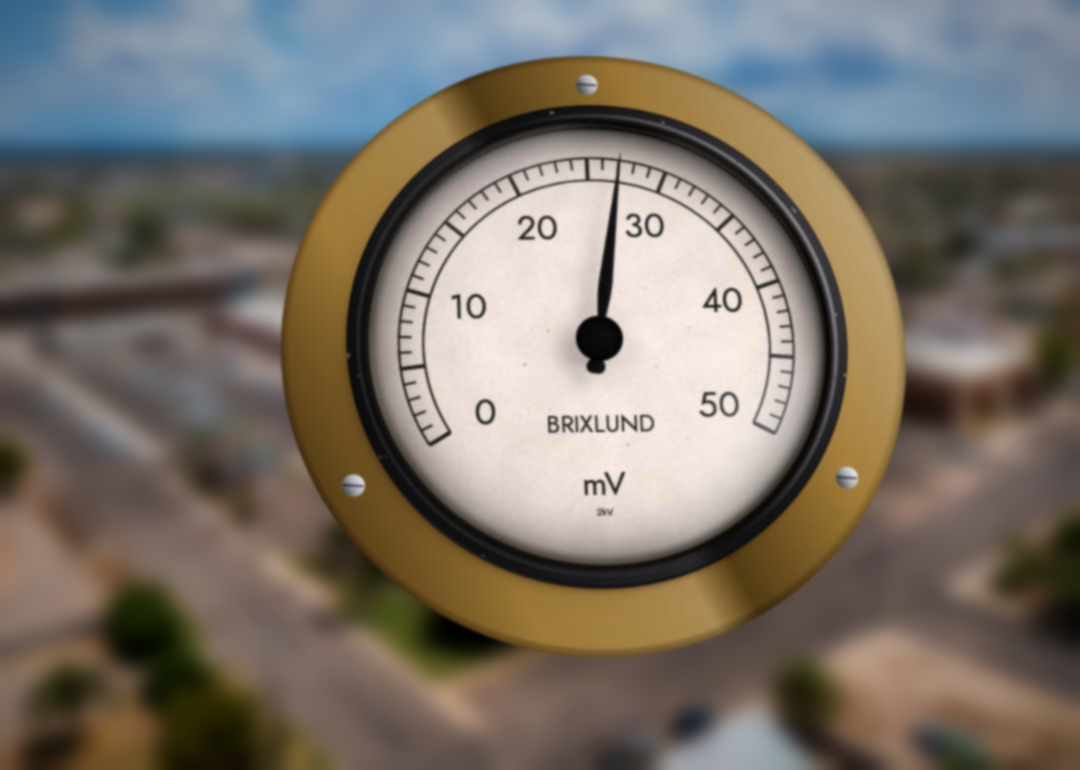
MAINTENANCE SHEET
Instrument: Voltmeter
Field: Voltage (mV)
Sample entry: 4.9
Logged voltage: 27
